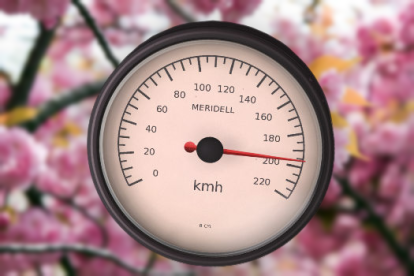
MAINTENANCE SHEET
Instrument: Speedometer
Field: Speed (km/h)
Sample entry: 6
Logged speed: 195
